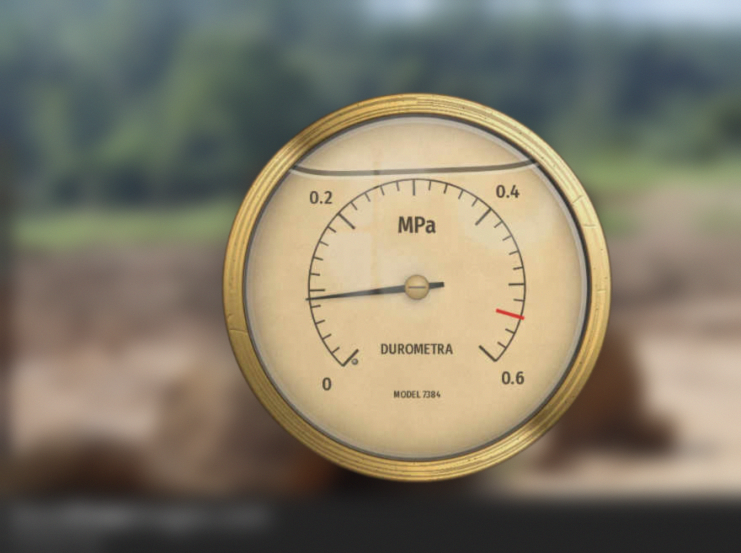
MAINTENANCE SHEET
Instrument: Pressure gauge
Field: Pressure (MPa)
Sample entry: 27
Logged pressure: 0.09
